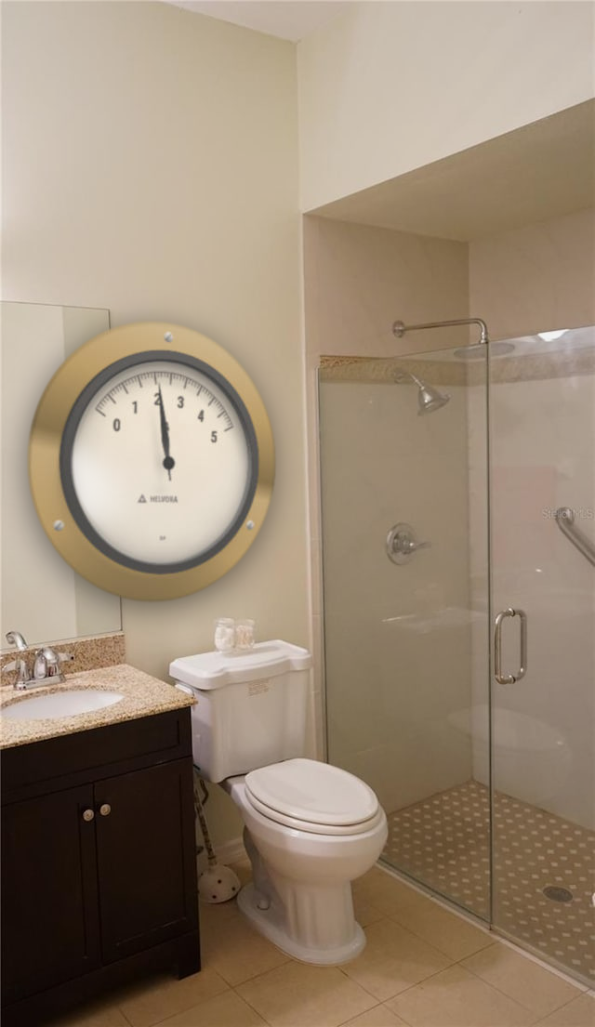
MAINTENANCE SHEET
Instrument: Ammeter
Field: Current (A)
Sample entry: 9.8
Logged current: 2
